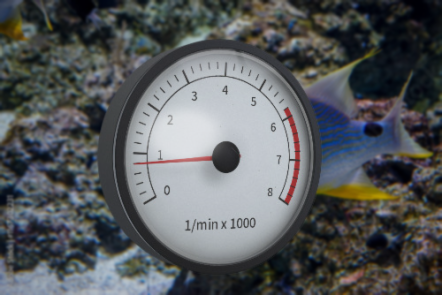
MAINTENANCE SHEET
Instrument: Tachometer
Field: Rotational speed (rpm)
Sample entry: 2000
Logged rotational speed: 800
